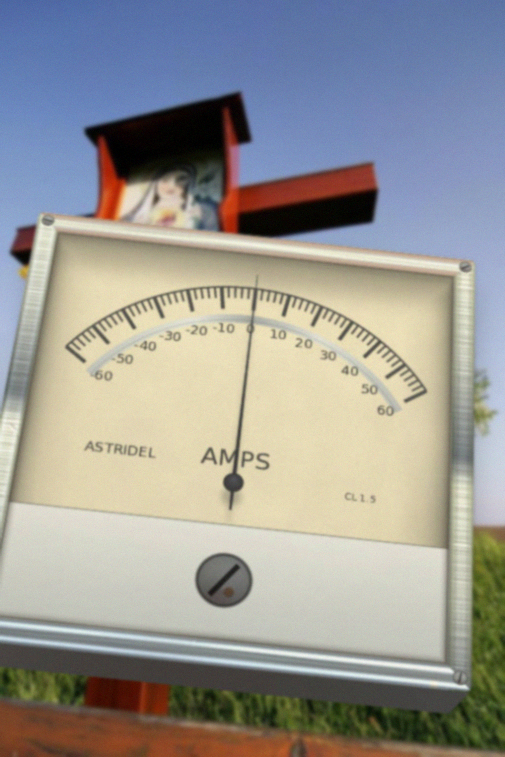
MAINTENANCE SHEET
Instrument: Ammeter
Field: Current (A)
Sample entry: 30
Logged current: 0
